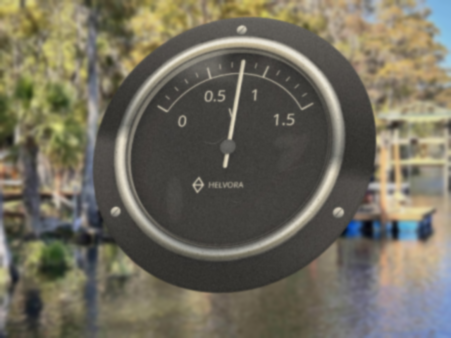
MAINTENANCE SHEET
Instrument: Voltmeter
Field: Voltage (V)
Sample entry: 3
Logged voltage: 0.8
